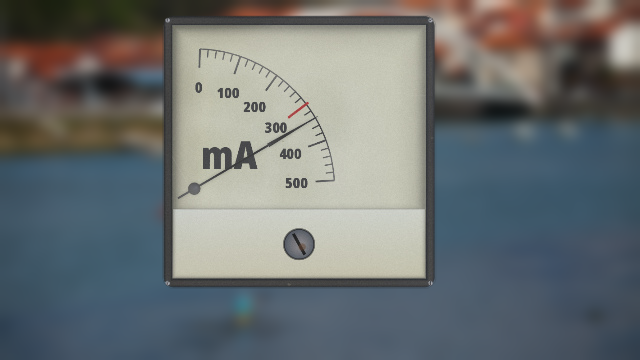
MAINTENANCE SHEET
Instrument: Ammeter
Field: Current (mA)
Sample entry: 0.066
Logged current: 340
